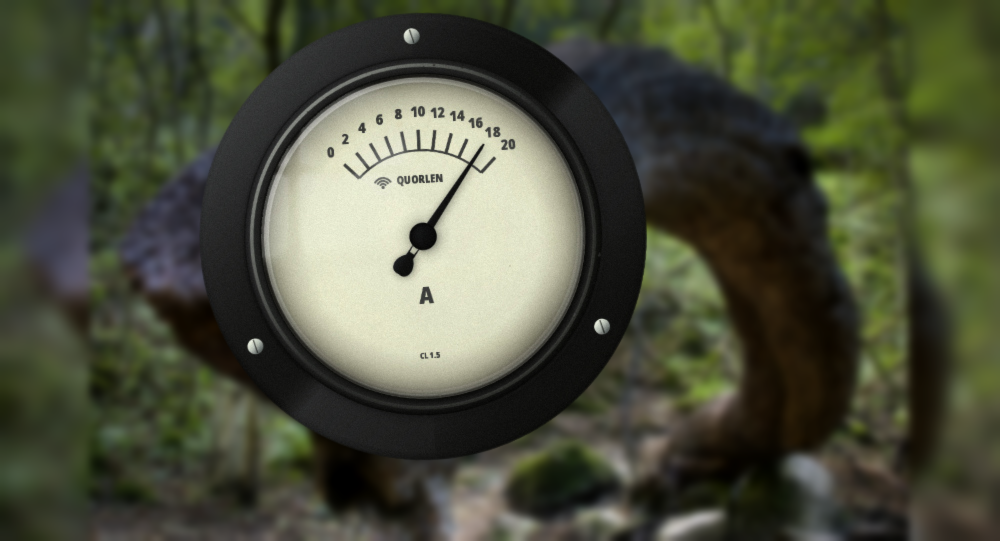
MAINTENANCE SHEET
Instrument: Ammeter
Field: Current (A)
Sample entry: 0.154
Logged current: 18
